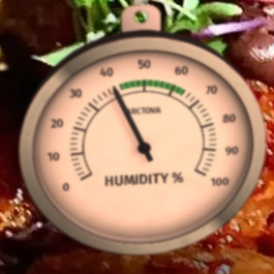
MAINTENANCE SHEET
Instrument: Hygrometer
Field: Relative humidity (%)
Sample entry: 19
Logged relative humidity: 40
